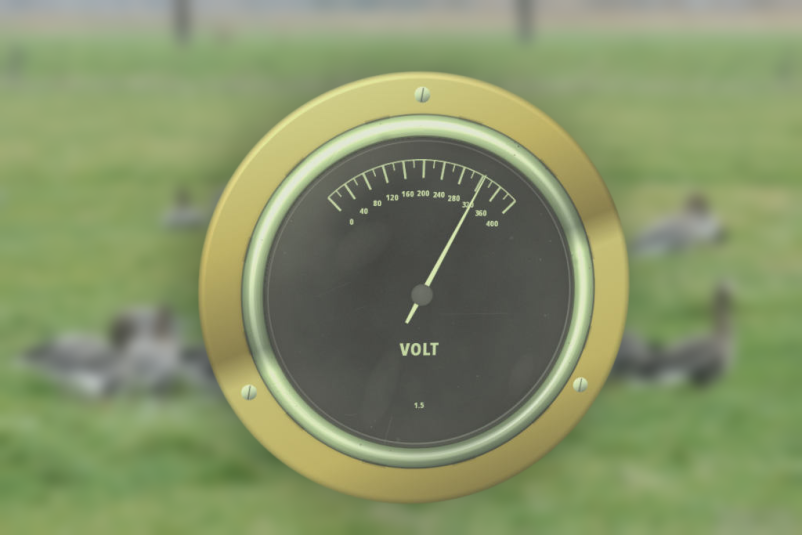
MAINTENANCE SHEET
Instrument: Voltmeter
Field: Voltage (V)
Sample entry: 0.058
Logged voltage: 320
